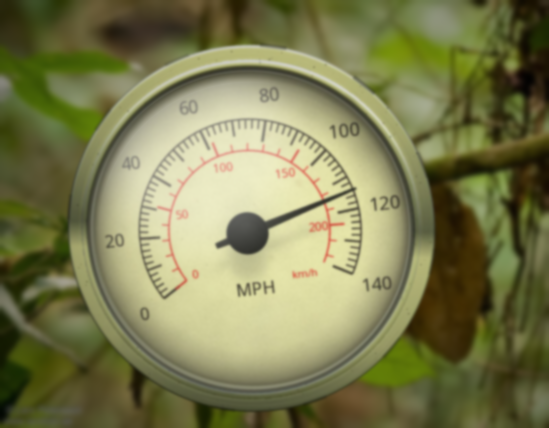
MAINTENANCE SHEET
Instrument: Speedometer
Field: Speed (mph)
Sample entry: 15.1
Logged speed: 114
